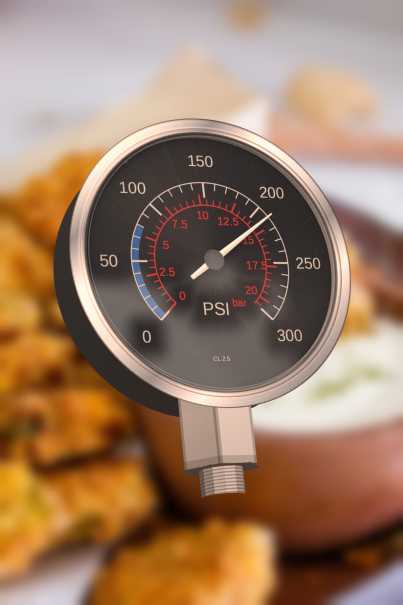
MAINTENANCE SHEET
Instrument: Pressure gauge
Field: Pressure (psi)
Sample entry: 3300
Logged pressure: 210
